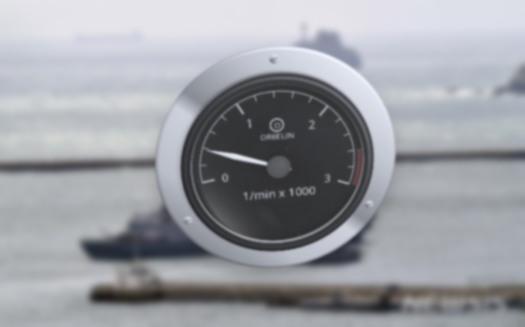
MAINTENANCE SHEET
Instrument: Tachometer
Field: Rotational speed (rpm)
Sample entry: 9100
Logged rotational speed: 400
